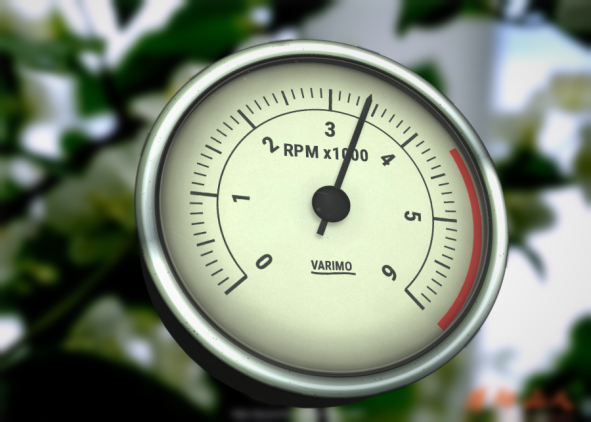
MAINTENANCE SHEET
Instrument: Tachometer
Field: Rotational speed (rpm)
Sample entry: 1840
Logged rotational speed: 3400
